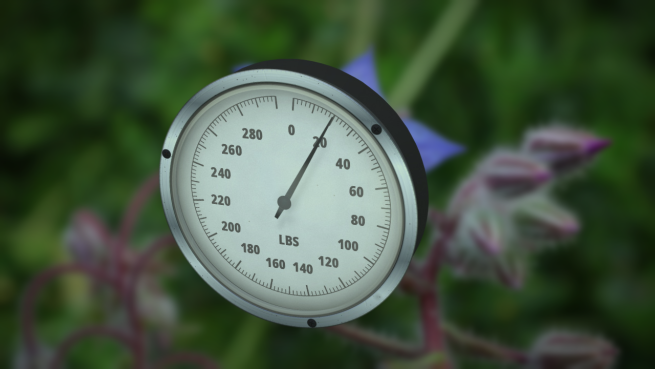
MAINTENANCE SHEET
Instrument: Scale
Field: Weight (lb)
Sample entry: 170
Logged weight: 20
